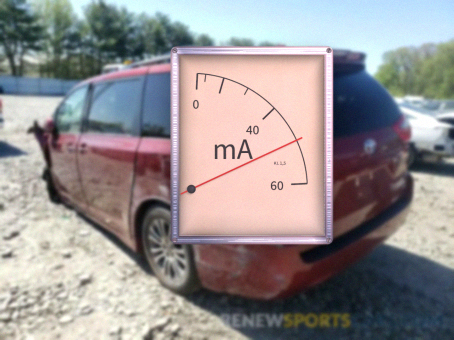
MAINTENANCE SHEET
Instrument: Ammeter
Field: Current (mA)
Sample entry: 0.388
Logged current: 50
